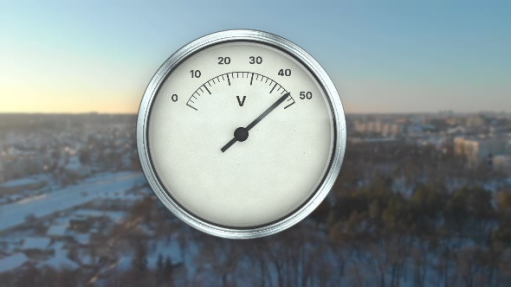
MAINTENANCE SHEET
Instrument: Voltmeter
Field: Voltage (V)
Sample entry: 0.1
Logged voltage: 46
